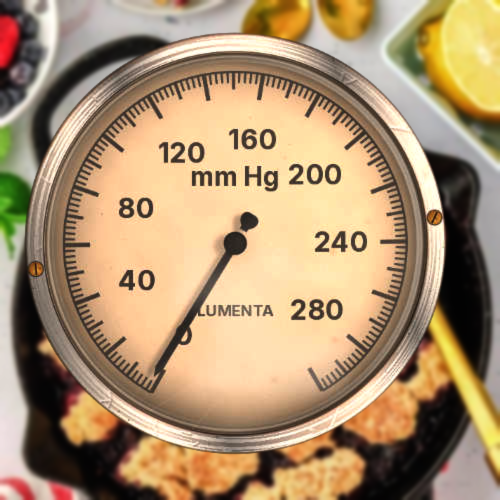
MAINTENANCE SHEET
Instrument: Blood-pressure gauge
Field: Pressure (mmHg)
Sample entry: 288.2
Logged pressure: 2
